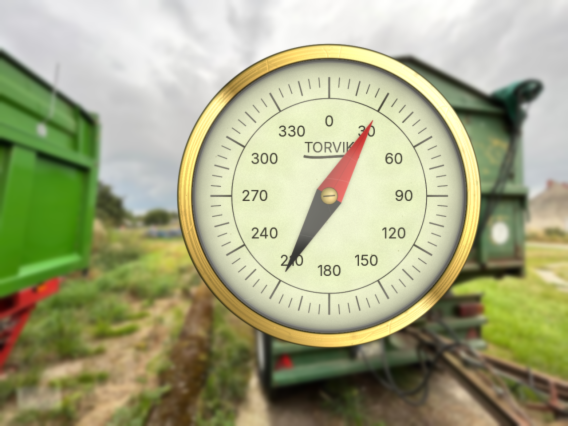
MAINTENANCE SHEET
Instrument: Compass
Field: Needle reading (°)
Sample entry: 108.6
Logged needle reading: 30
